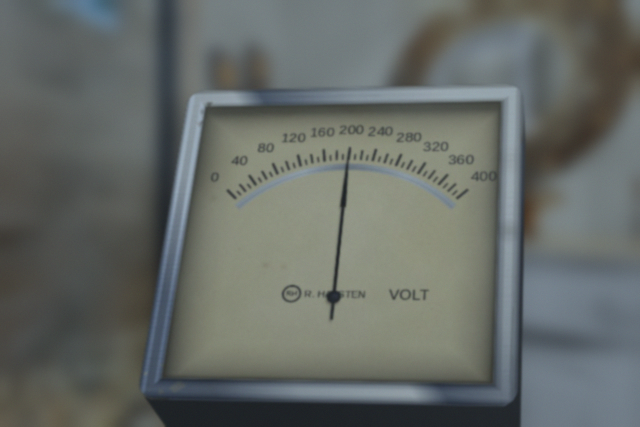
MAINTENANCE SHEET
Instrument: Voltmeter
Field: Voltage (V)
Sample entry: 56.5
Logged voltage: 200
